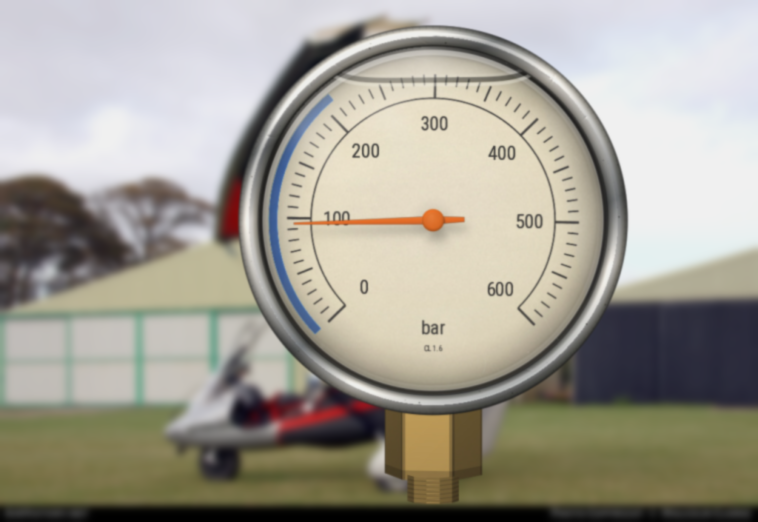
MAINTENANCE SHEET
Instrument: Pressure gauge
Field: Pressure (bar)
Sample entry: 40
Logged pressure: 95
